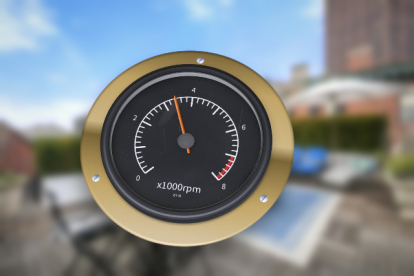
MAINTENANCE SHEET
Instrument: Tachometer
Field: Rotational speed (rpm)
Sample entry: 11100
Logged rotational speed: 3400
